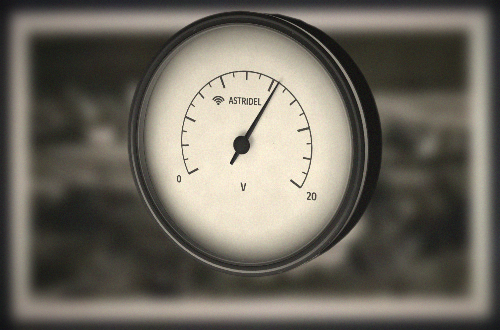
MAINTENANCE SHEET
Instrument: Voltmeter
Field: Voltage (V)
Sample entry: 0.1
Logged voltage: 12.5
